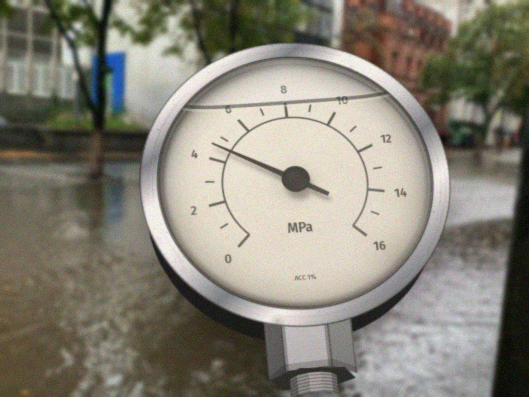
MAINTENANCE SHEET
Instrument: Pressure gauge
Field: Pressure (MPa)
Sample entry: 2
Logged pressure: 4.5
